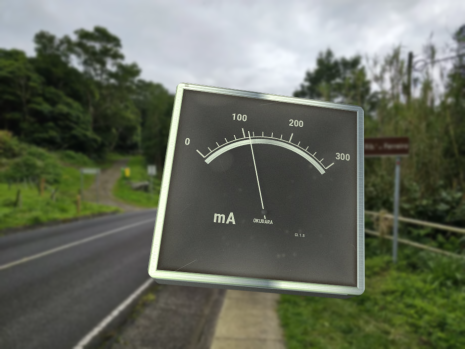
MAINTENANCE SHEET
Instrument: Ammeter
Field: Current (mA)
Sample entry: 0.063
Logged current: 110
